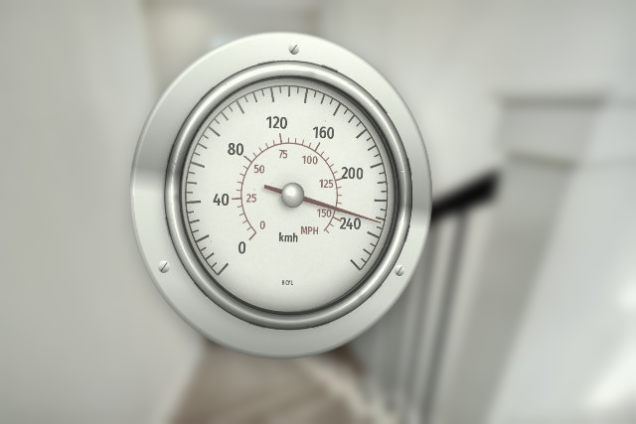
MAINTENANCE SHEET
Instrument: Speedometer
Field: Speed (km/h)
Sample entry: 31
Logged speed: 232.5
